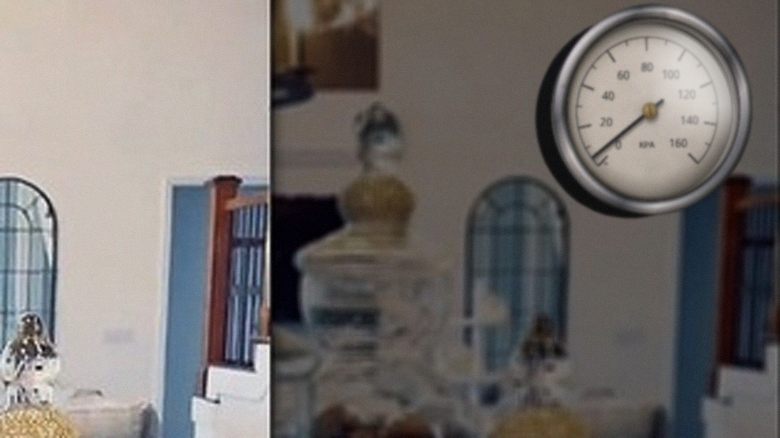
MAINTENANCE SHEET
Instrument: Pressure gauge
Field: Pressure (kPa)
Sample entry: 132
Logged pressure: 5
